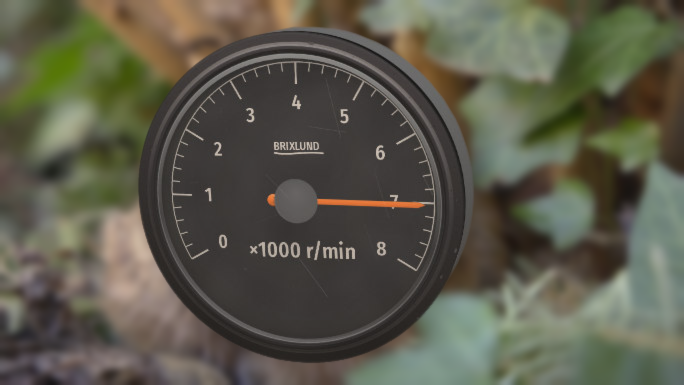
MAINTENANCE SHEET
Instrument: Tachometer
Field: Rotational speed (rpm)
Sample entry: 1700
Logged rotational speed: 7000
